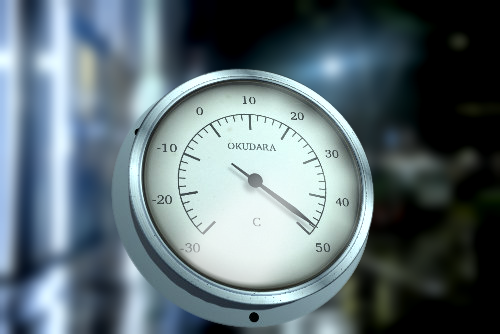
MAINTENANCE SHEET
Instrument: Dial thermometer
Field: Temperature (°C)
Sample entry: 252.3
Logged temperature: 48
